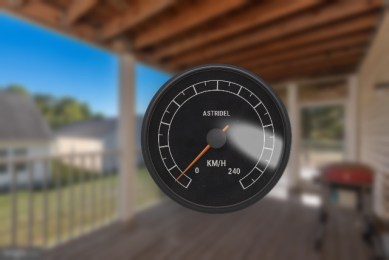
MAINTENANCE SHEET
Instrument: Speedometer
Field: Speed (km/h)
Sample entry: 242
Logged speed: 10
